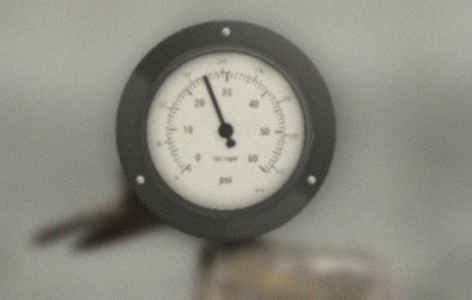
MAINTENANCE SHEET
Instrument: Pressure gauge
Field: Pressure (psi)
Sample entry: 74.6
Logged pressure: 25
